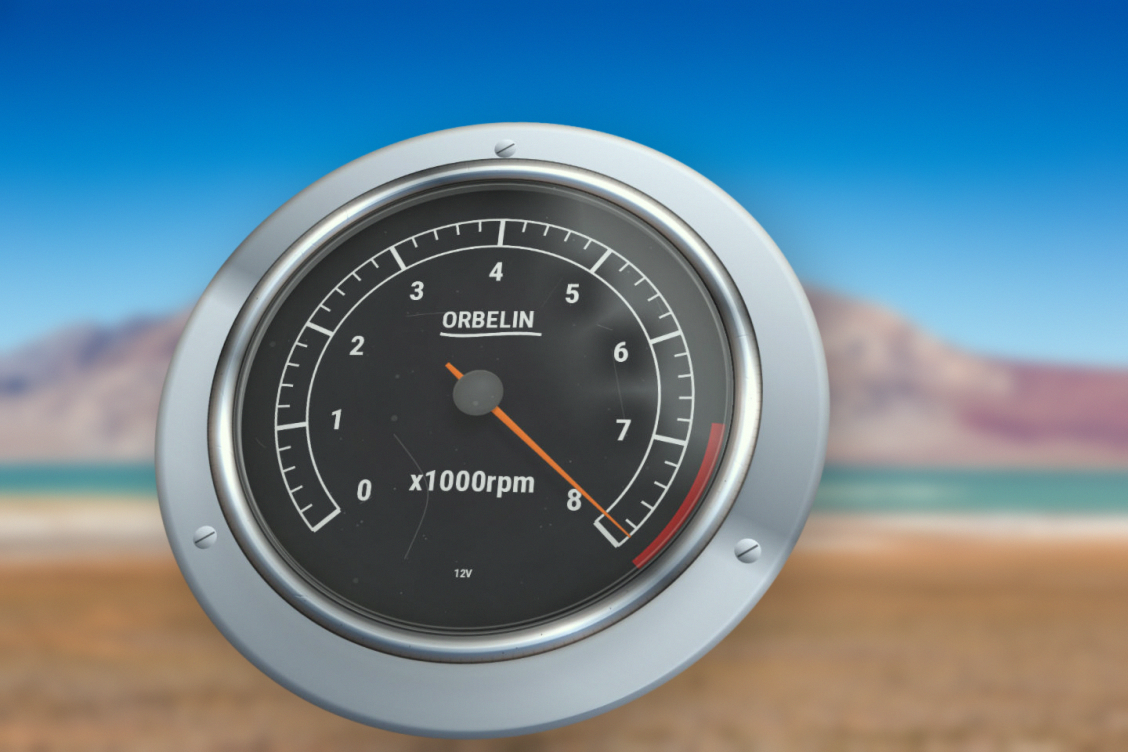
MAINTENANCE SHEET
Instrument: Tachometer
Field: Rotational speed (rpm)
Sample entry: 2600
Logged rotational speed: 7900
